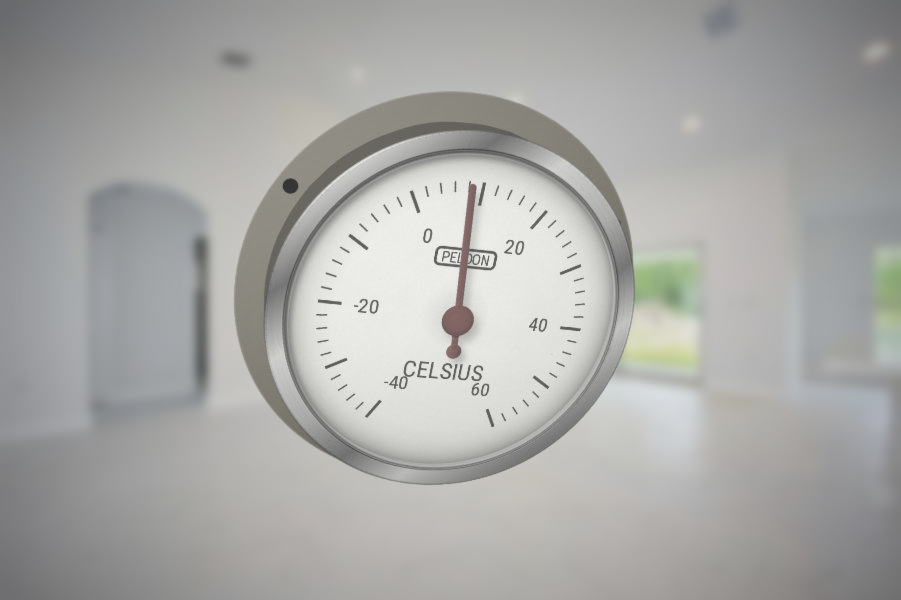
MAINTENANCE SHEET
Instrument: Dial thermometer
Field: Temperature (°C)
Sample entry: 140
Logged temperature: 8
